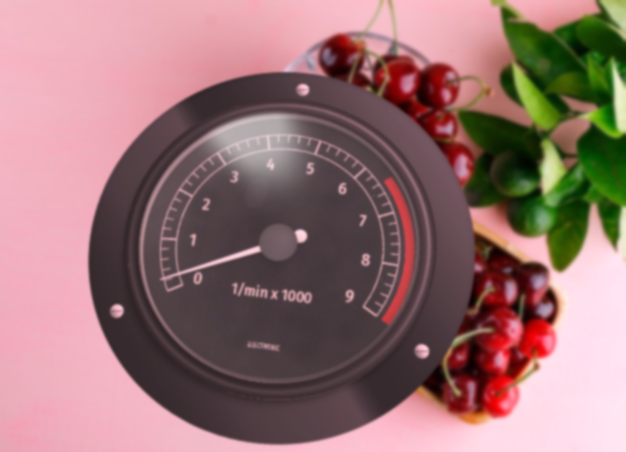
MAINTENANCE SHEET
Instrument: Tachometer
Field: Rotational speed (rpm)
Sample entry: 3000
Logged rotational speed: 200
